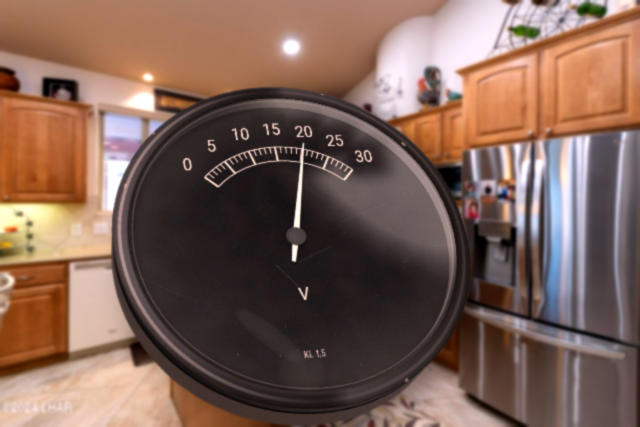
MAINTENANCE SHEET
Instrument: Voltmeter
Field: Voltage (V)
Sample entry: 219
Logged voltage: 20
